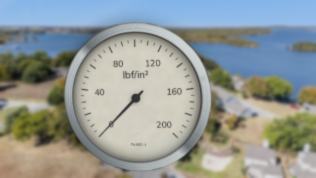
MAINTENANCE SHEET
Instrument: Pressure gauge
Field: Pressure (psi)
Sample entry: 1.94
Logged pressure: 0
